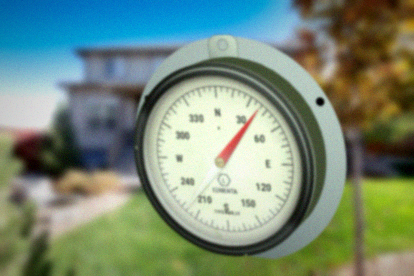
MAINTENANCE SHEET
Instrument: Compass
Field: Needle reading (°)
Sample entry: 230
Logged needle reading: 40
